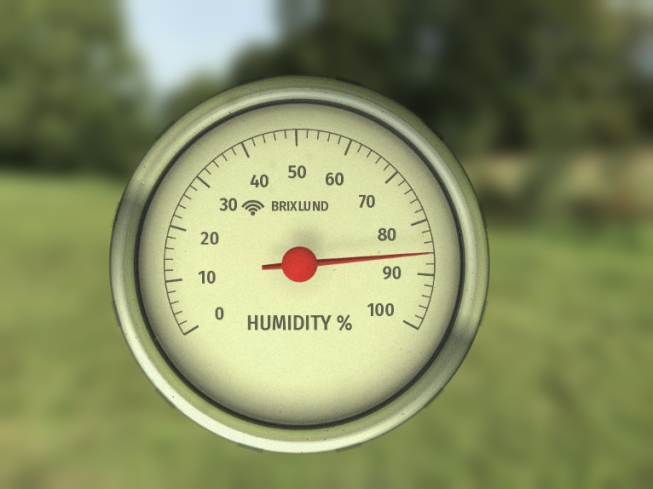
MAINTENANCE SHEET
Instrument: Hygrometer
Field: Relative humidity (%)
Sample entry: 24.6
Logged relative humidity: 86
